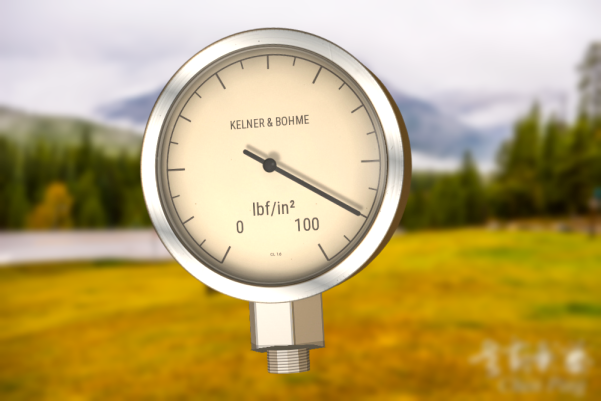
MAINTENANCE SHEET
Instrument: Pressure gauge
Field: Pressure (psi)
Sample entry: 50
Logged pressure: 90
